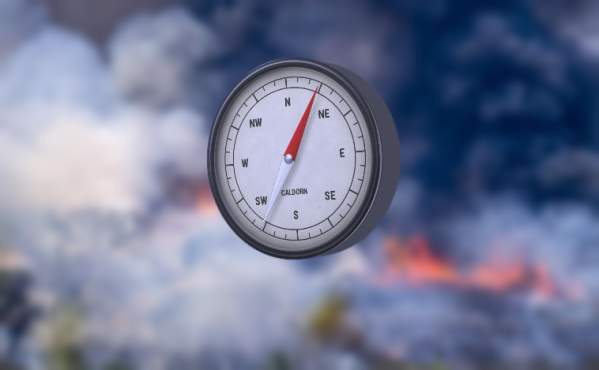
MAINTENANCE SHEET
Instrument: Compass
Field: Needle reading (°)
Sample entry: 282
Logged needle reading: 30
